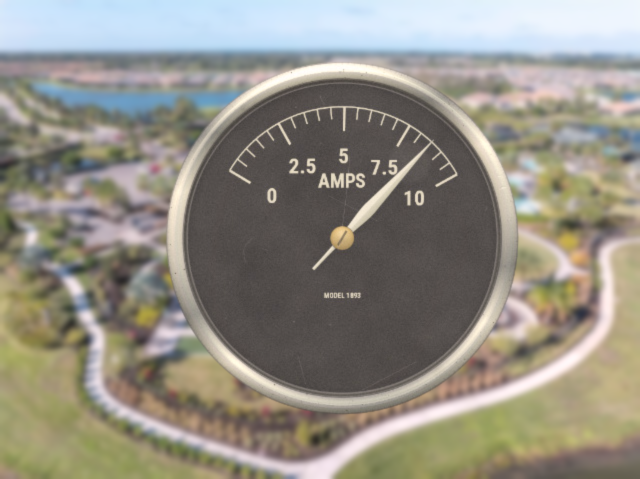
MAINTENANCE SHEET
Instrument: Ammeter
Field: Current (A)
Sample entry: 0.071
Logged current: 8.5
